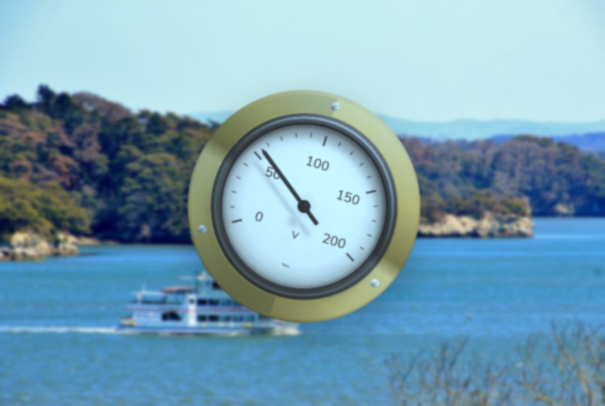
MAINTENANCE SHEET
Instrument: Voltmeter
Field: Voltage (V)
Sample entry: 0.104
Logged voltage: 55
